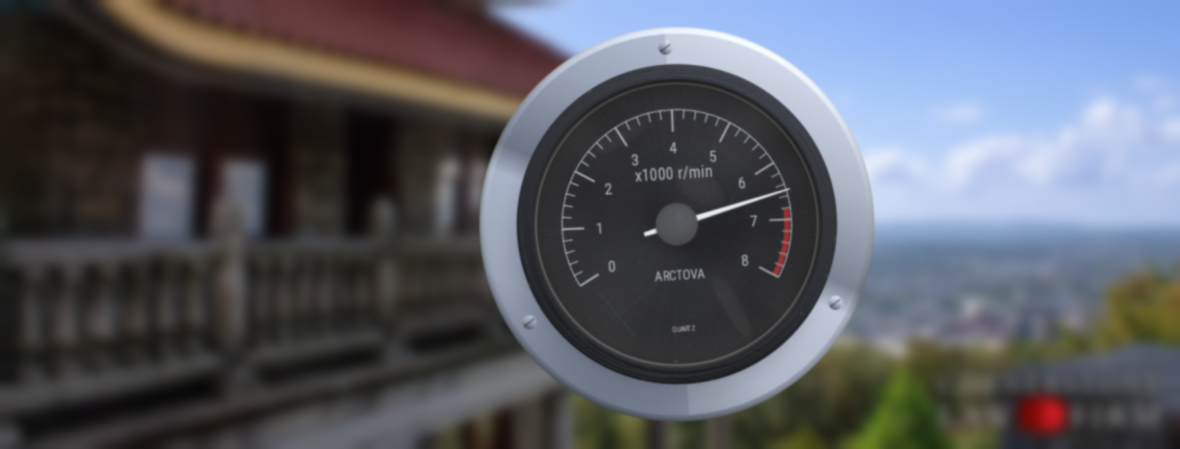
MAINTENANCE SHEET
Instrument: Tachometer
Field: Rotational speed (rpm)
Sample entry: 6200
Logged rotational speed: 6500
